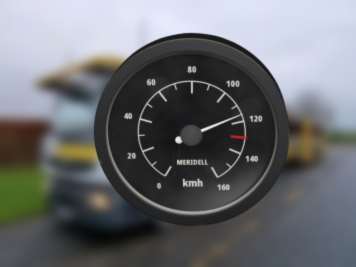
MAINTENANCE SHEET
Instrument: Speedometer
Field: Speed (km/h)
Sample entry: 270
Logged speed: 115
